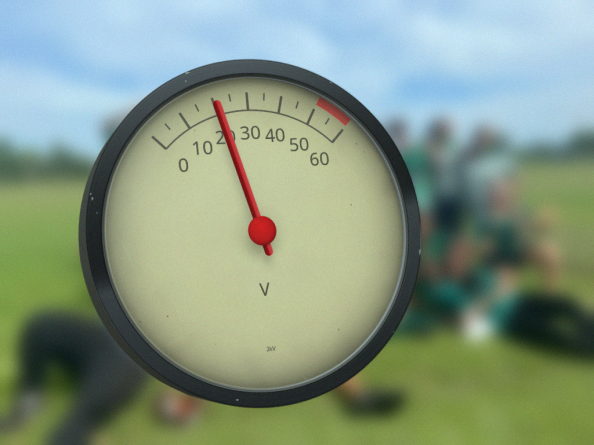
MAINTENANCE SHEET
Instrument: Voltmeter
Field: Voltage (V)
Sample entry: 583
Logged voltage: 20
